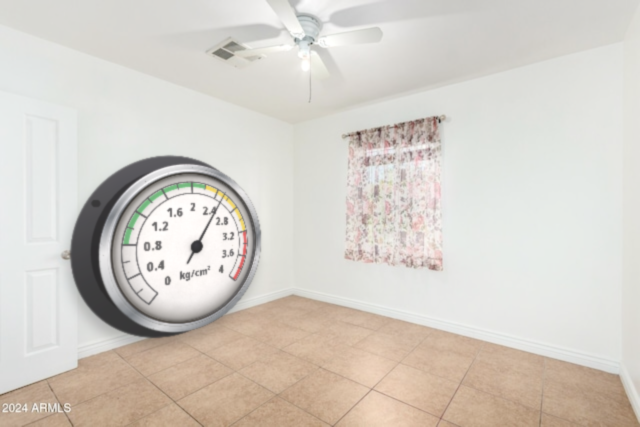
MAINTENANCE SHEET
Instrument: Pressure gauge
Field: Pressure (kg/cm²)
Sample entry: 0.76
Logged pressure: 2.5
